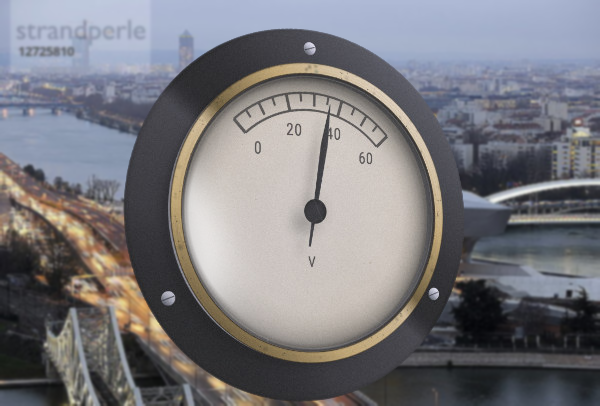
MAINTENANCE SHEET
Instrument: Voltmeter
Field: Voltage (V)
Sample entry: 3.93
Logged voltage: 35
